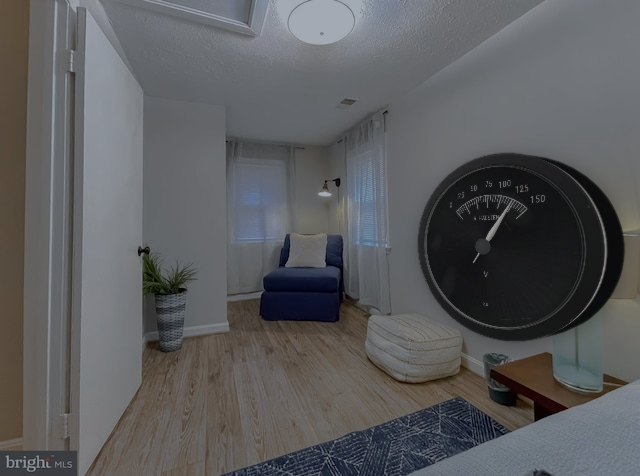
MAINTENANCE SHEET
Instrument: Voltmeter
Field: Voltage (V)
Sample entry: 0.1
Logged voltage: 125
